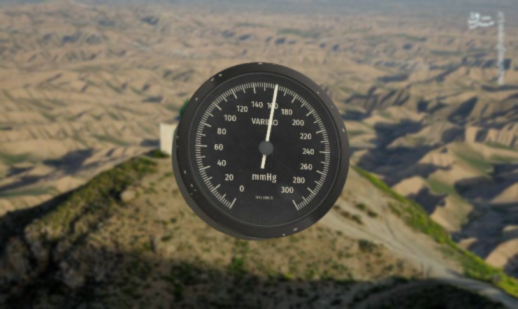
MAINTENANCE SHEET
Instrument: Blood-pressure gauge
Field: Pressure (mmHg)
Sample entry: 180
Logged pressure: 160
